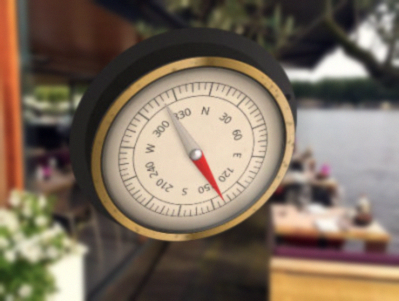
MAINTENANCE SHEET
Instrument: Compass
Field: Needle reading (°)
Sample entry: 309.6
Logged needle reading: 140
